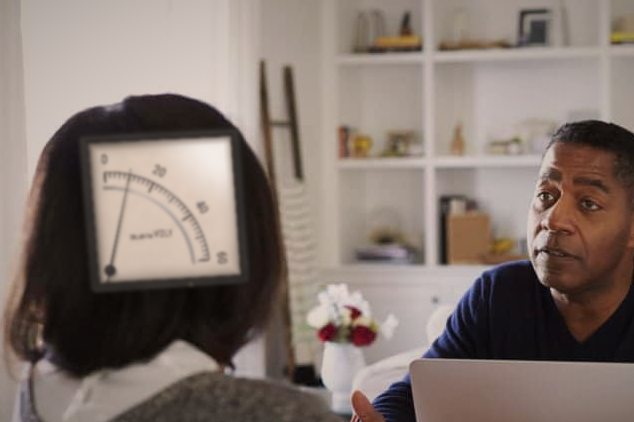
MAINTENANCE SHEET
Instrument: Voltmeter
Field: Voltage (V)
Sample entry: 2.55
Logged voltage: 10
